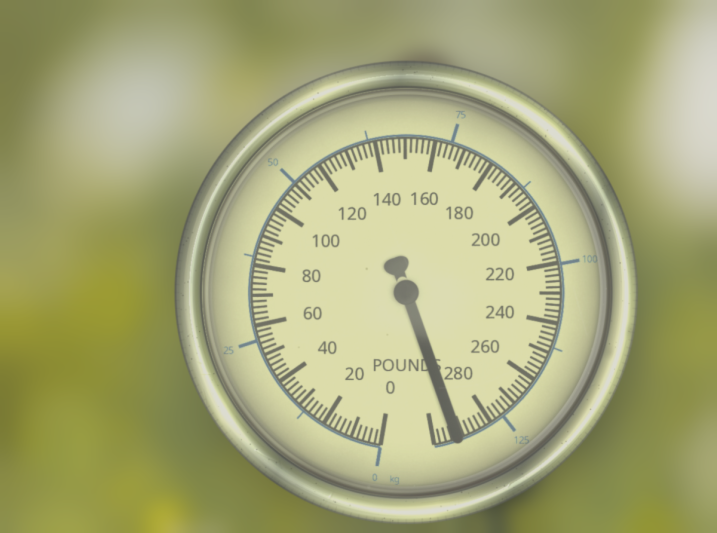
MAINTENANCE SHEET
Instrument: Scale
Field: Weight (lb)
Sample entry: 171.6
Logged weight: 292
